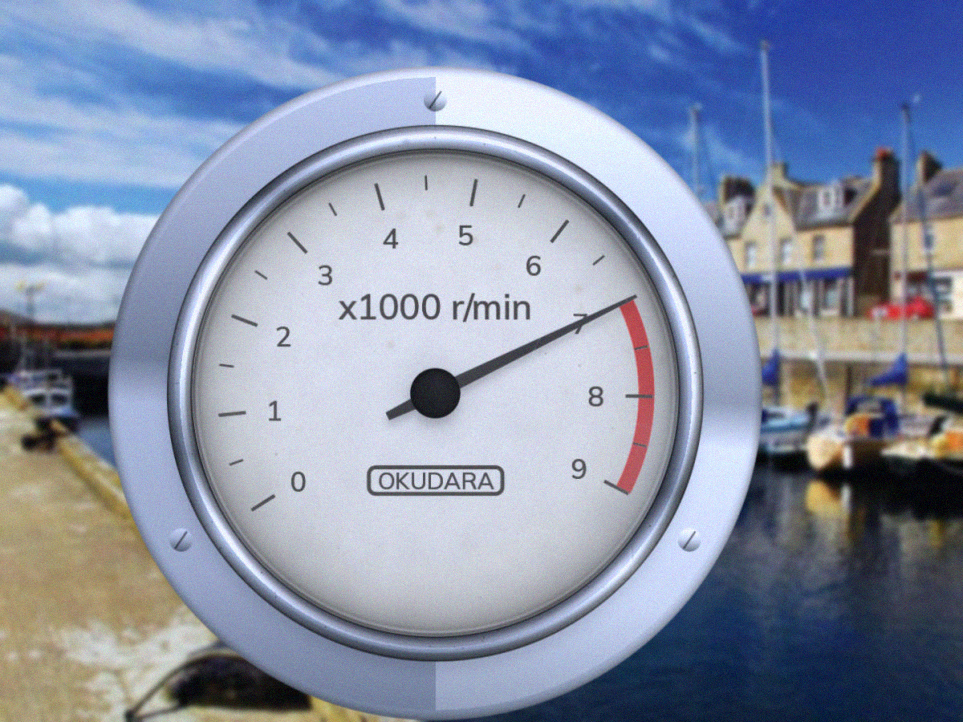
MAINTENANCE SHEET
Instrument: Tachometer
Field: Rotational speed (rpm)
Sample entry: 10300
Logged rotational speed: 7000
